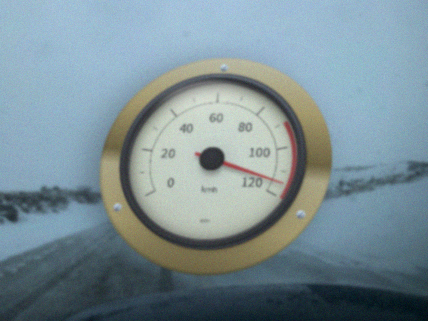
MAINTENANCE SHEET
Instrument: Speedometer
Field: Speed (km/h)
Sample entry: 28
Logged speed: 115
